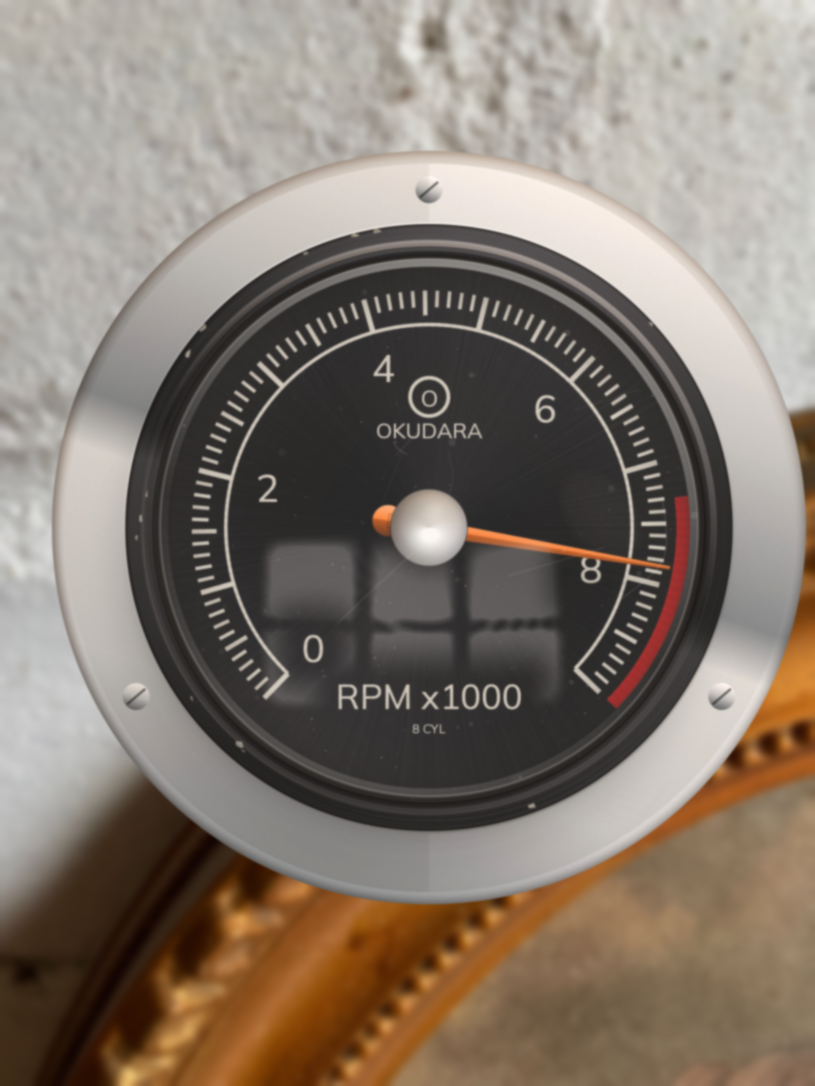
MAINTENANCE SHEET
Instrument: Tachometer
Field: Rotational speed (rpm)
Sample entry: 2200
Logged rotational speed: 7850
